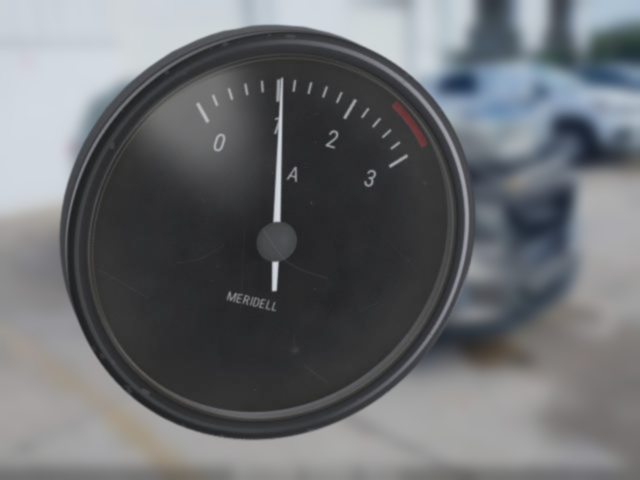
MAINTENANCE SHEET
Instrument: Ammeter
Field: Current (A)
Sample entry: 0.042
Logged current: 1
